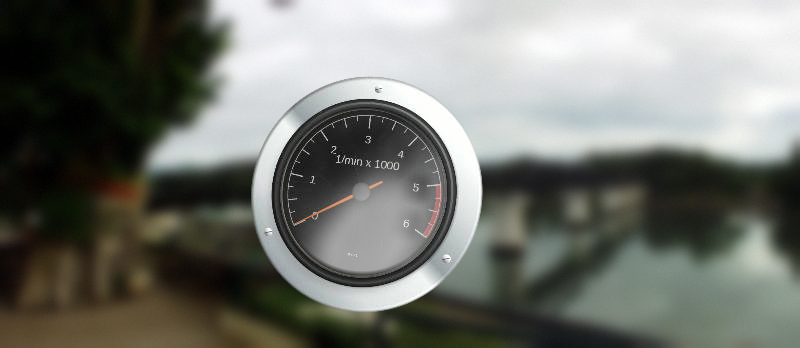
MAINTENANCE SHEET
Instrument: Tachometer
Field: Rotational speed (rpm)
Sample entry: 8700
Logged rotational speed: 0
